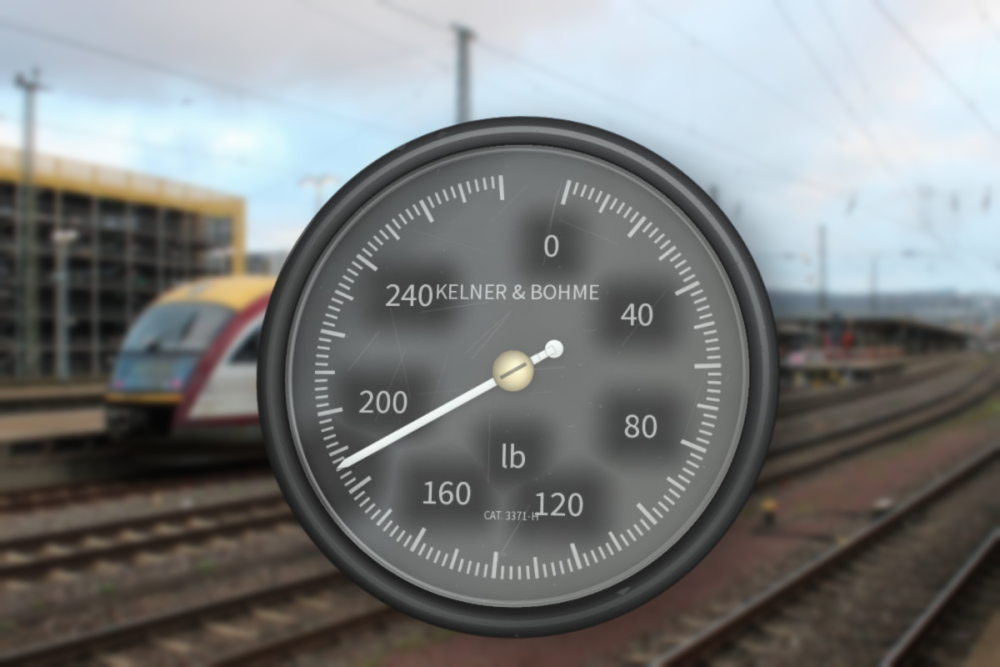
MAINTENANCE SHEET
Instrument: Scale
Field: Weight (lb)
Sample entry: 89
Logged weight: 186
